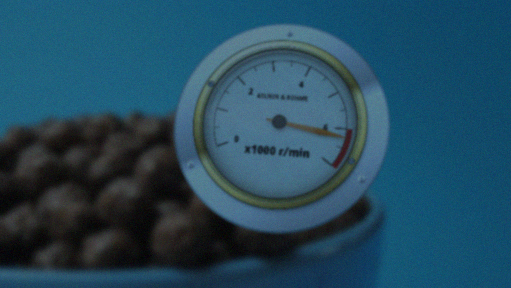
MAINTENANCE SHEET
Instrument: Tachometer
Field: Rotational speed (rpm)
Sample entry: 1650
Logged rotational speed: 6250
